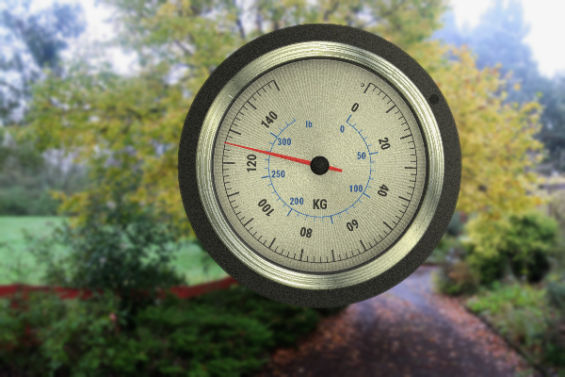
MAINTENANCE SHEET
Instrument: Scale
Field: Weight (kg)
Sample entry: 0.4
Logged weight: 126
